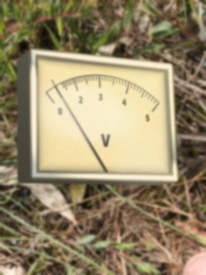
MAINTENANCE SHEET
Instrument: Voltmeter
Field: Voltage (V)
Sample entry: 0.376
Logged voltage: 1
